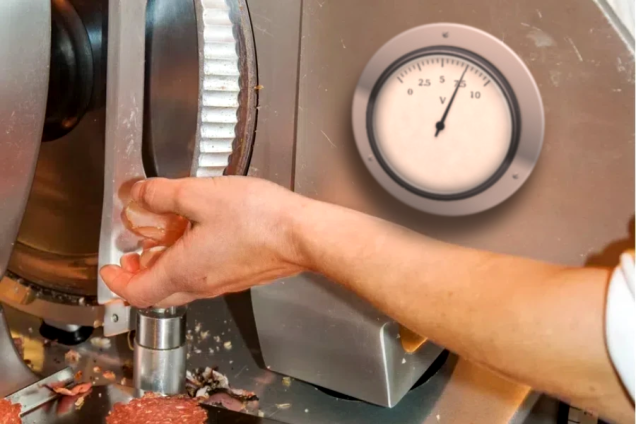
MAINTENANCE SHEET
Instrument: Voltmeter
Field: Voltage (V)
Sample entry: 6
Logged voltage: 7.5
